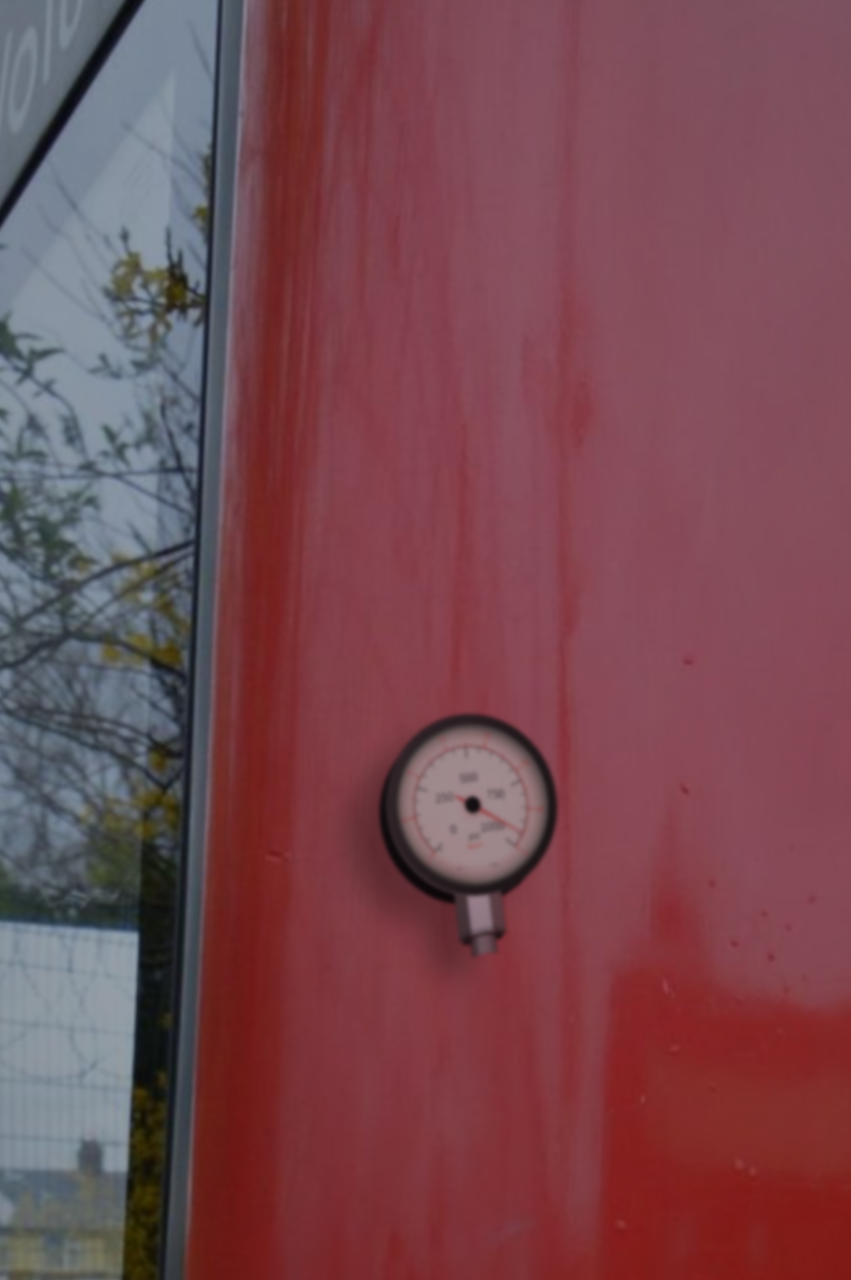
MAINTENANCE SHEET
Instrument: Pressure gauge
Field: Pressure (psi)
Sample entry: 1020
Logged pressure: 950
